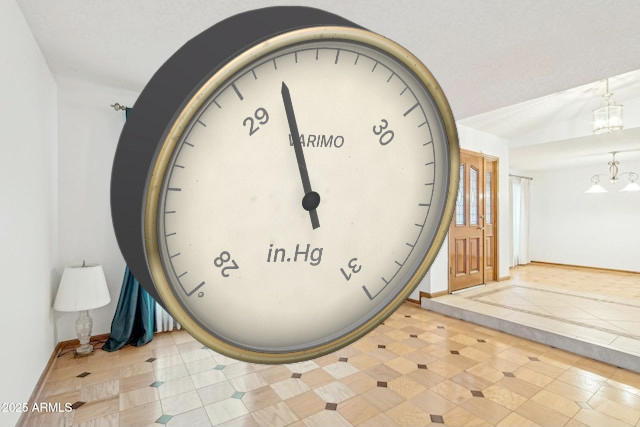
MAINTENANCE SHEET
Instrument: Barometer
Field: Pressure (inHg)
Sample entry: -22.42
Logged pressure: 29.2
